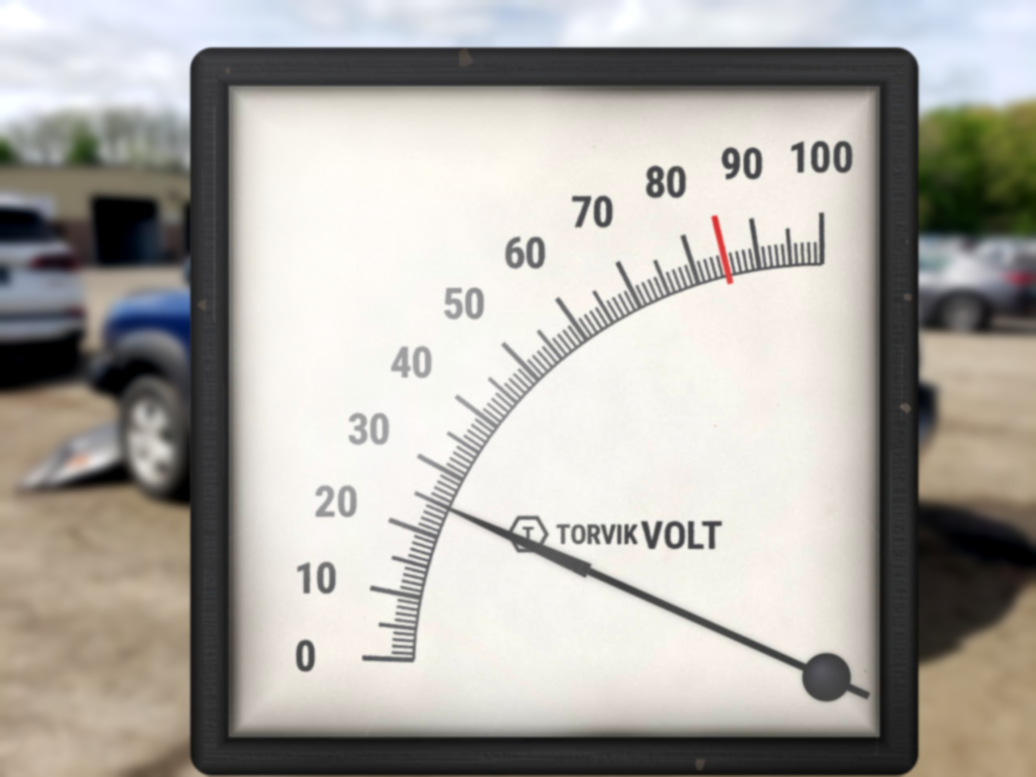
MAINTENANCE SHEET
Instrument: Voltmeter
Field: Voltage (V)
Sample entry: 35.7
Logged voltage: 25
